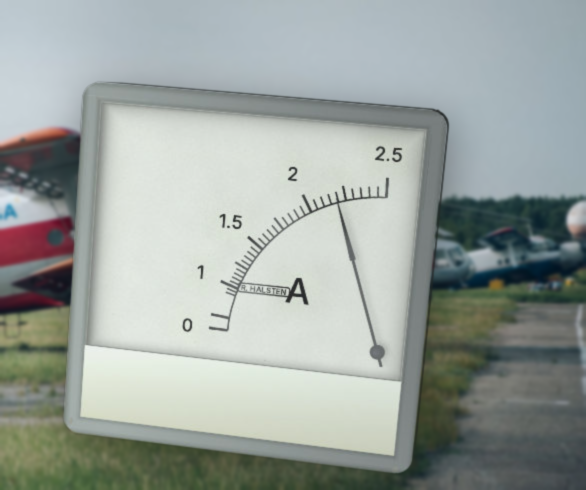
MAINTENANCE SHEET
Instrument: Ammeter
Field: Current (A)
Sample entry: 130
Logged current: 2.2
